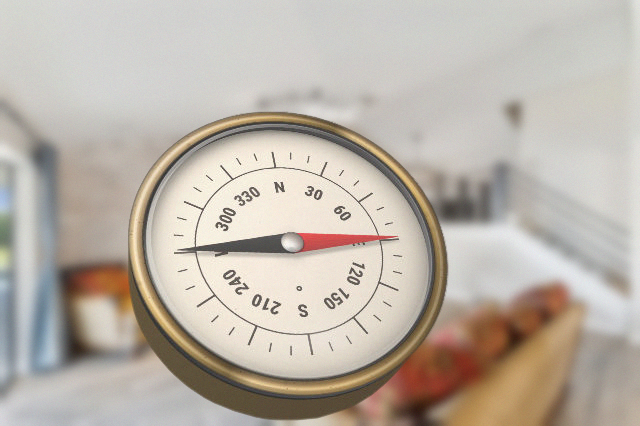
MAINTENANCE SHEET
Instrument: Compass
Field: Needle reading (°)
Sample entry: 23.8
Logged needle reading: 90
